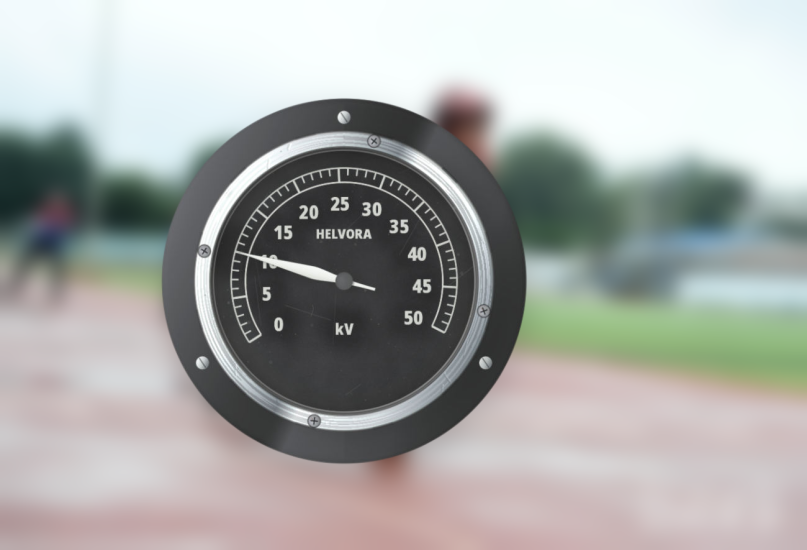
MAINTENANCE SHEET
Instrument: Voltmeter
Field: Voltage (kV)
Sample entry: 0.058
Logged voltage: 10
